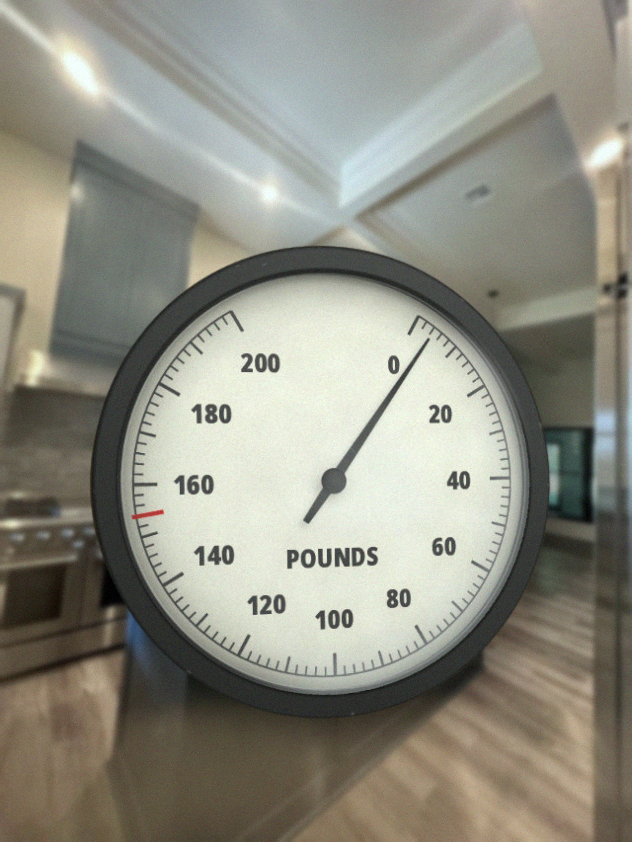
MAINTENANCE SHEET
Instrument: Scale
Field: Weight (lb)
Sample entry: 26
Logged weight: 4
